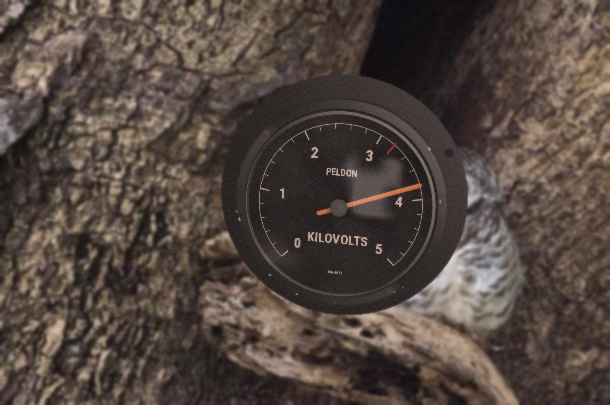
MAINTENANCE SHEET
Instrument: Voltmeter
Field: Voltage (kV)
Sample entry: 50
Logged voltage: 3.8
